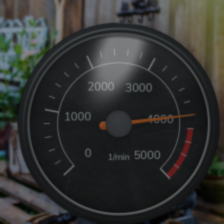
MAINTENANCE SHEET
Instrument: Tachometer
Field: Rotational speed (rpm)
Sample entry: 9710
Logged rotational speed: 4000
